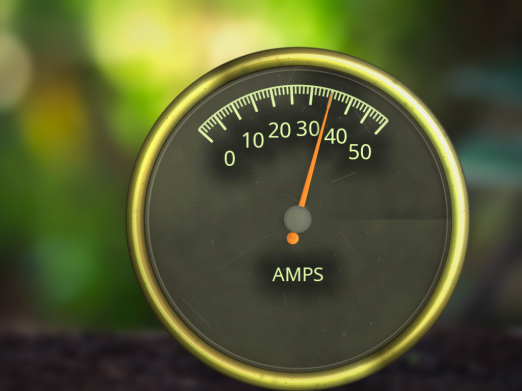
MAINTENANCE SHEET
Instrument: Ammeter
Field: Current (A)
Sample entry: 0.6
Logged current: 35
